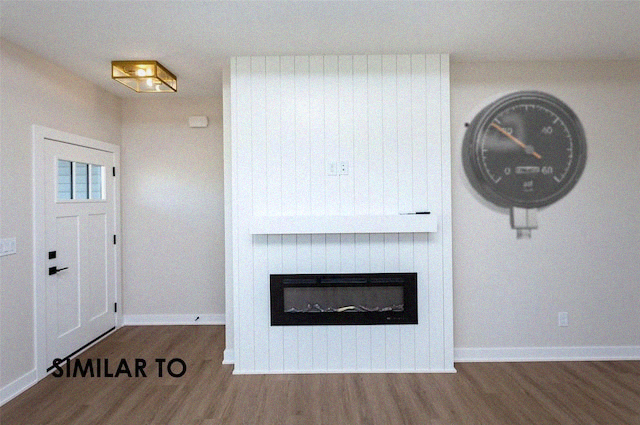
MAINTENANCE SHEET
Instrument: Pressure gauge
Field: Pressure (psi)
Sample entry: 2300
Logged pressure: 18
